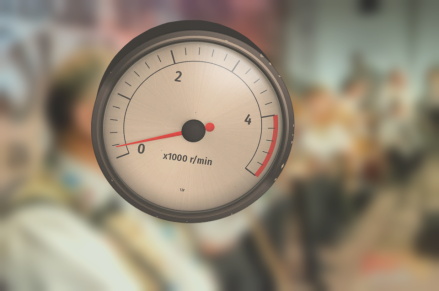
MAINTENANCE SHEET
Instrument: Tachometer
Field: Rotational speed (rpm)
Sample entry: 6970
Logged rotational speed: 200
